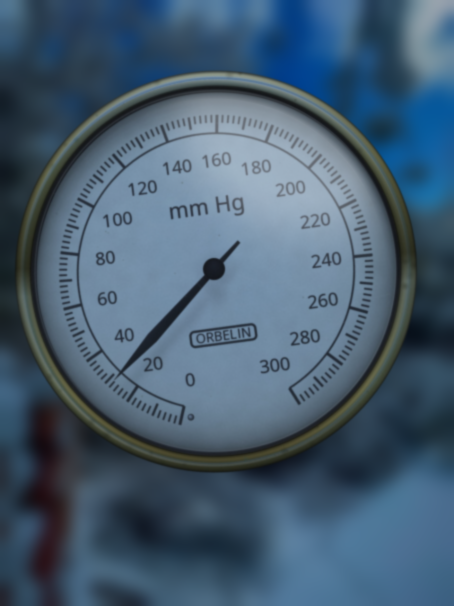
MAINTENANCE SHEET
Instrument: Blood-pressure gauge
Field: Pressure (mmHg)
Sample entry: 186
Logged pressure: 28
